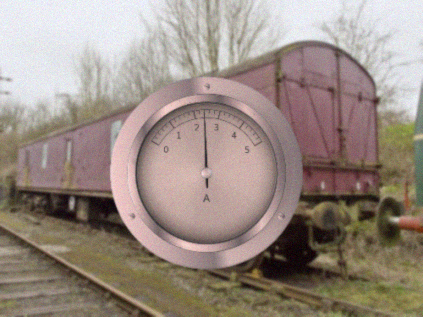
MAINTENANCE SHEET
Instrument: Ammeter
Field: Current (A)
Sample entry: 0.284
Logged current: 2.4
